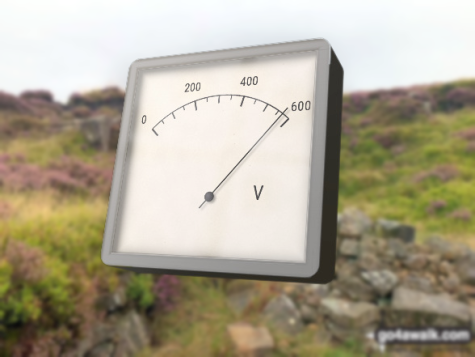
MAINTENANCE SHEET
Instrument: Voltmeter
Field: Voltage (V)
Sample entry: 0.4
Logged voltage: 575
